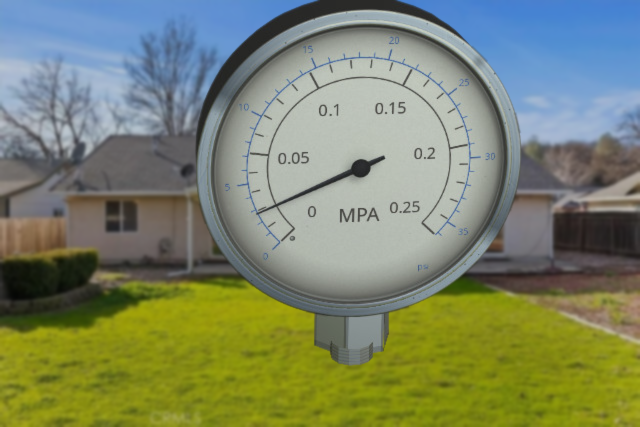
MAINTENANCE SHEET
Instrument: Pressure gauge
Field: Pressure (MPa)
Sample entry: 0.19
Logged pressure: 0.02
